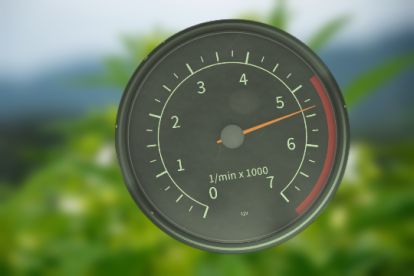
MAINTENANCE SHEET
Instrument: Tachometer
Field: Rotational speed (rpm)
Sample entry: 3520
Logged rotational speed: 5375
